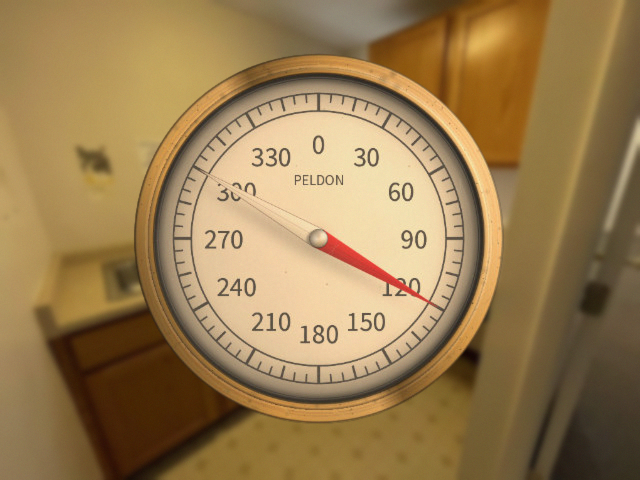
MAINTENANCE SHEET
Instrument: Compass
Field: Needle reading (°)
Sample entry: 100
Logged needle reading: 120
